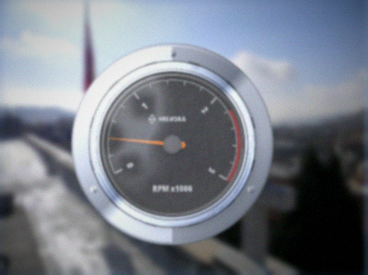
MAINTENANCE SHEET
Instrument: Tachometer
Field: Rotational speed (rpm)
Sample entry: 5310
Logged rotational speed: 400
